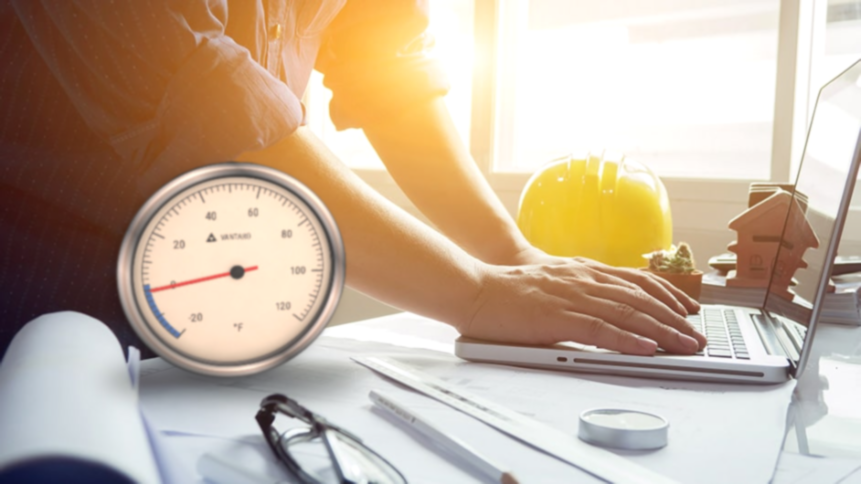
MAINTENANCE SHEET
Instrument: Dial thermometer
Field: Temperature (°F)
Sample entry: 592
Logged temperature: 0
